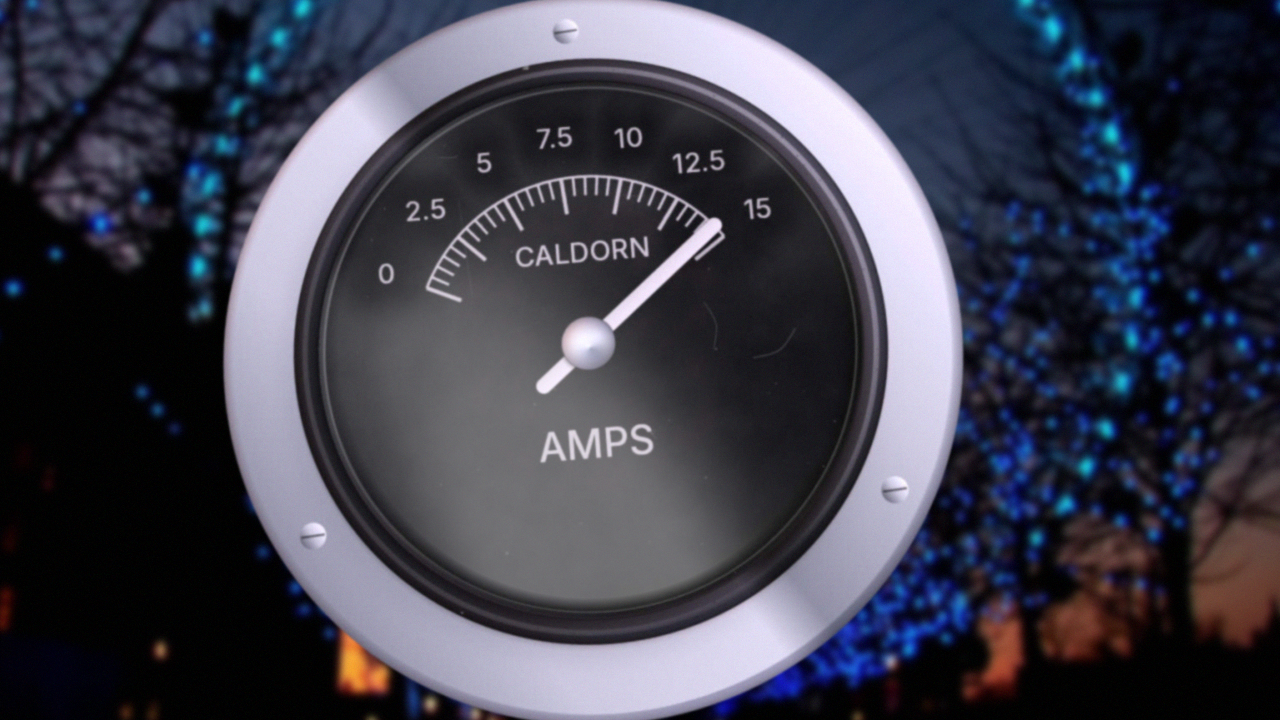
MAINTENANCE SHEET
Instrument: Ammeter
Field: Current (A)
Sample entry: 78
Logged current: 14.5
